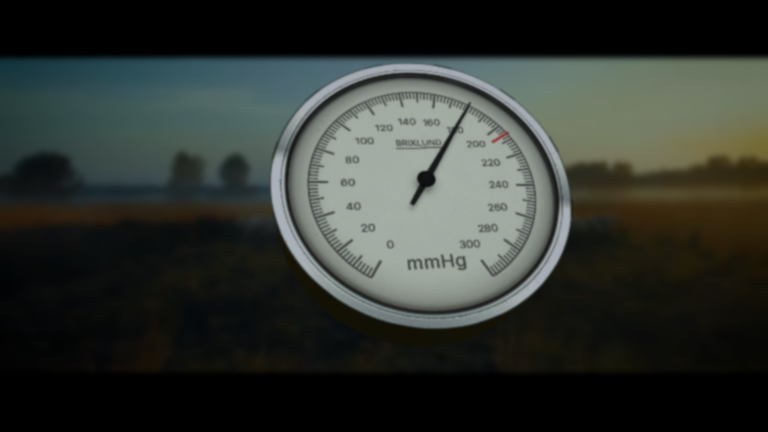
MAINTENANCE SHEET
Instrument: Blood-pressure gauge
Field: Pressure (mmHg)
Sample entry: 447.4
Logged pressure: 180
